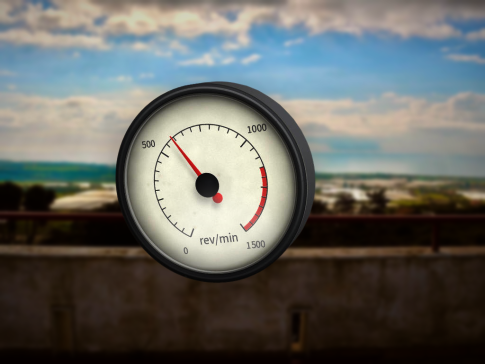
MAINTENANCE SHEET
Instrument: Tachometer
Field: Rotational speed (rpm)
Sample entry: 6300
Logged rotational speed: 600
